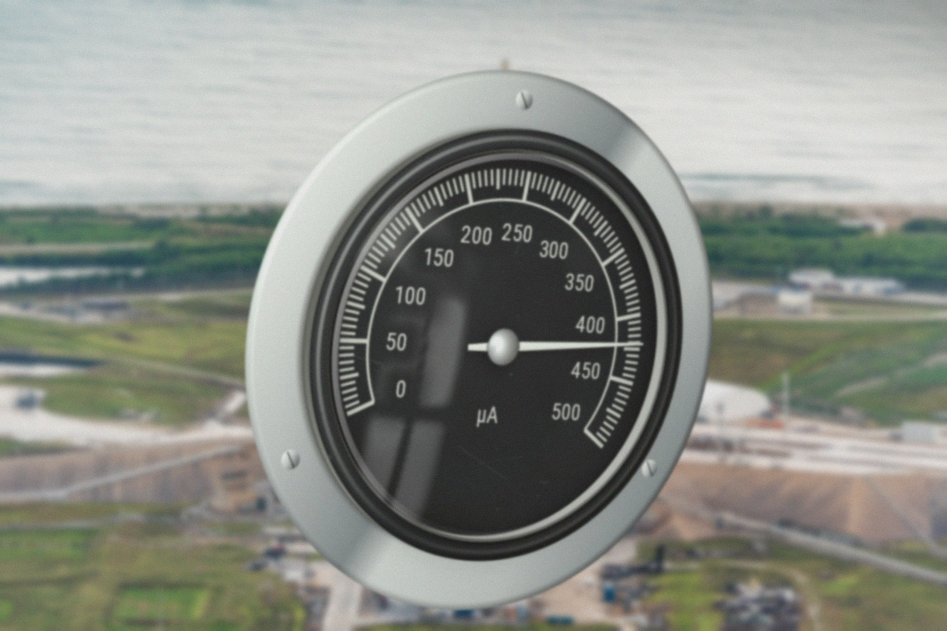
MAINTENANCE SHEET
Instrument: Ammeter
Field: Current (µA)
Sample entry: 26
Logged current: 420
